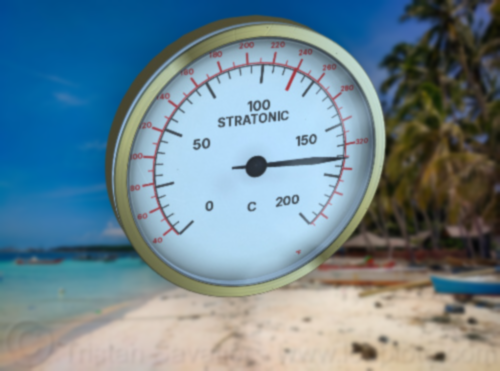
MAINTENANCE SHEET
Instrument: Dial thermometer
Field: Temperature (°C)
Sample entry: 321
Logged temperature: 165
